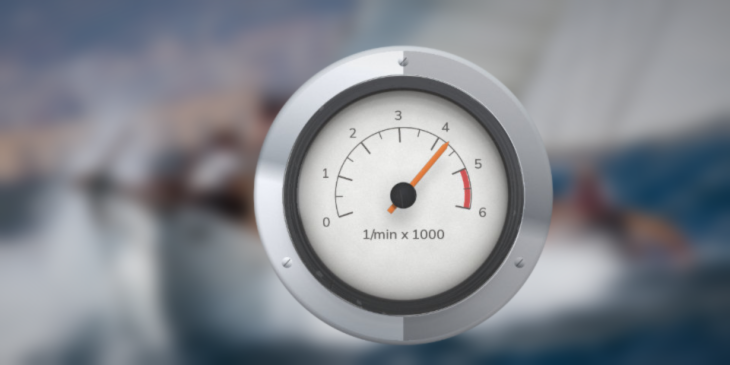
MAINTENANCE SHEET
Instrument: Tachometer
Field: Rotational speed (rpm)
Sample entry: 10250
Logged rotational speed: 4250
